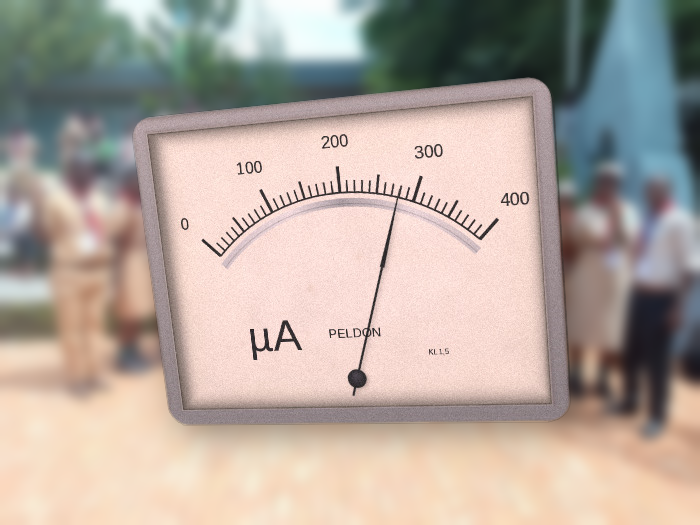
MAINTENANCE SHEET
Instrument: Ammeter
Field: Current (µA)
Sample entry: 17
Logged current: 280
